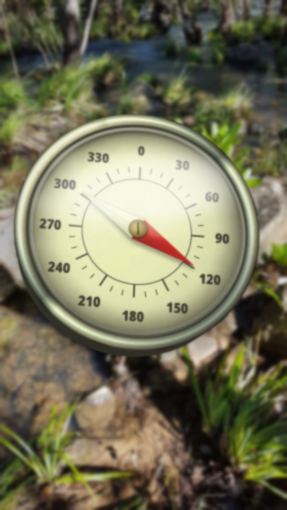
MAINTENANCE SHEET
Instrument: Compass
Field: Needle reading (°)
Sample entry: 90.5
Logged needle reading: 120
